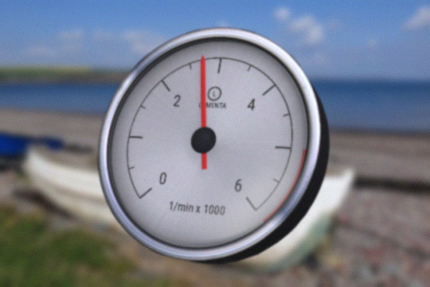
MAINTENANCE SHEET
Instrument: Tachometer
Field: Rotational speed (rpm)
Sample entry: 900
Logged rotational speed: 2750
